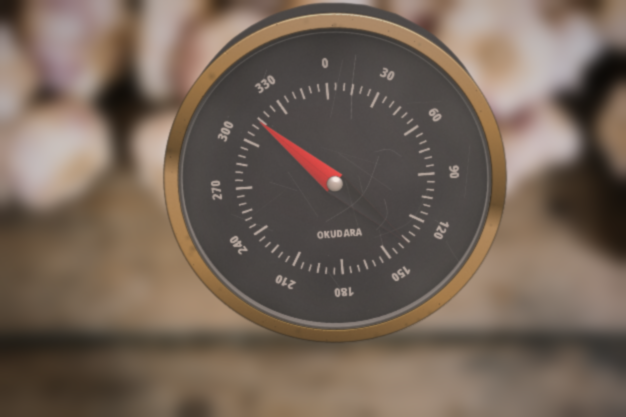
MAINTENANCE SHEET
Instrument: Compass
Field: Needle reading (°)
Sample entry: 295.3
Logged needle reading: 315
